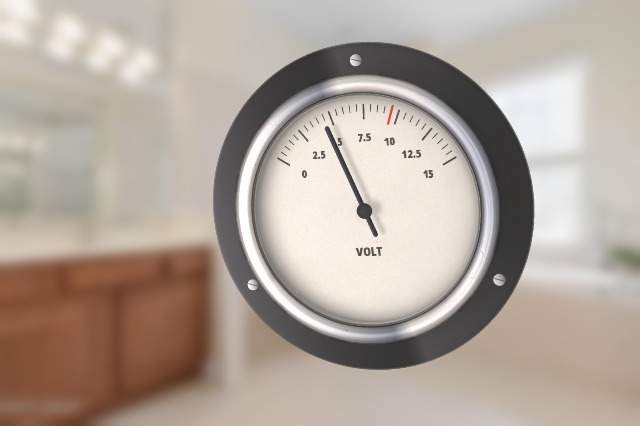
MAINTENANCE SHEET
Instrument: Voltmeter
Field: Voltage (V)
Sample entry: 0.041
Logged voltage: 4.5
